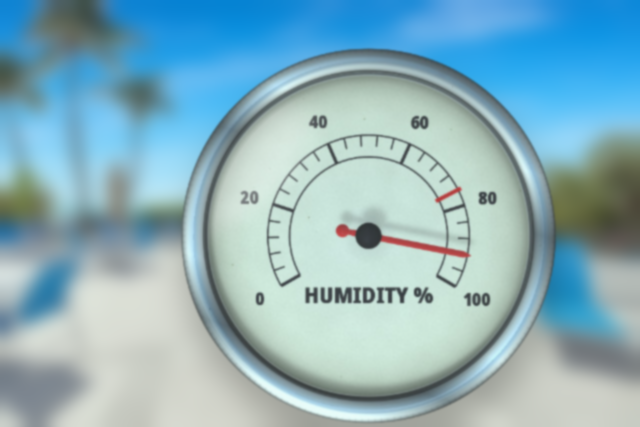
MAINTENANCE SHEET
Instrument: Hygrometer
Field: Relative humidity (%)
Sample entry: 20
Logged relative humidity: 92
